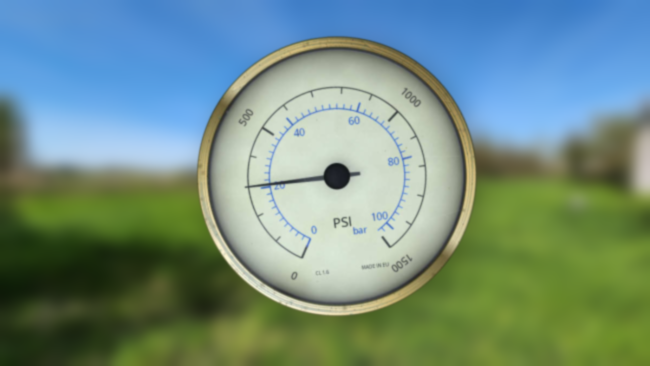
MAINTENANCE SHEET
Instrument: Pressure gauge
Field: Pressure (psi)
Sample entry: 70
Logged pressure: 300
